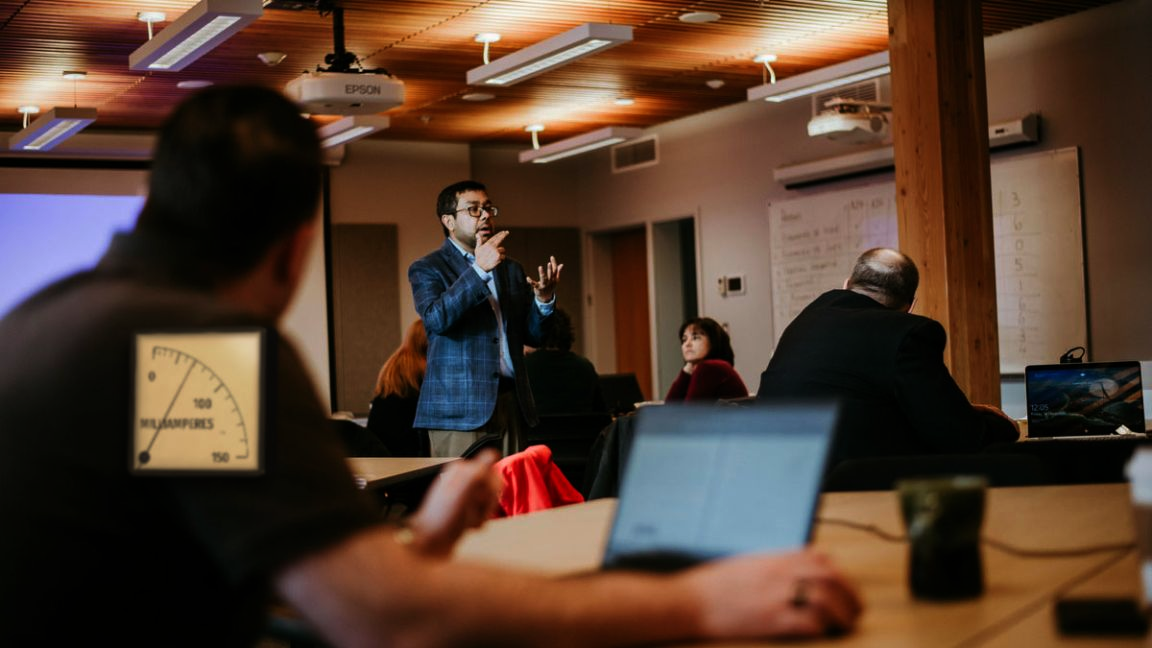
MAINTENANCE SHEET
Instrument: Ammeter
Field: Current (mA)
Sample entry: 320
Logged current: 70
